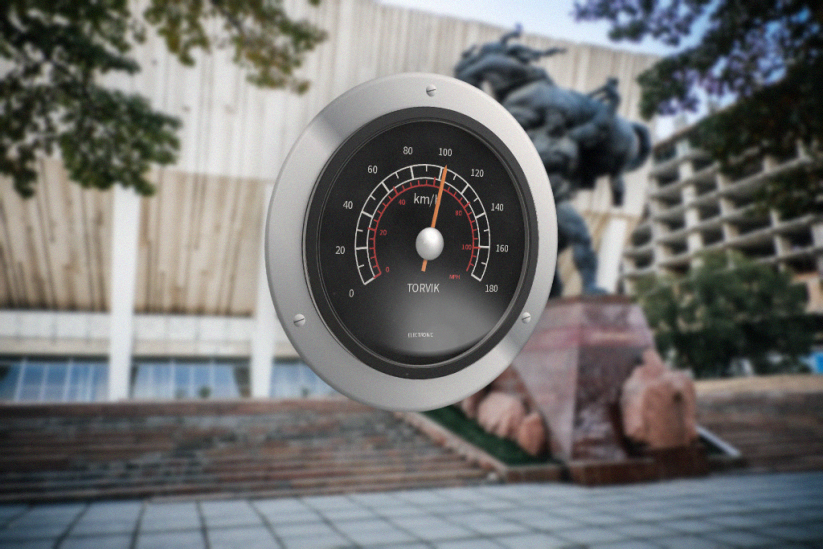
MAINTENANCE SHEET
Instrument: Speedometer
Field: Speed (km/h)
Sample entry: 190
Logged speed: 100
